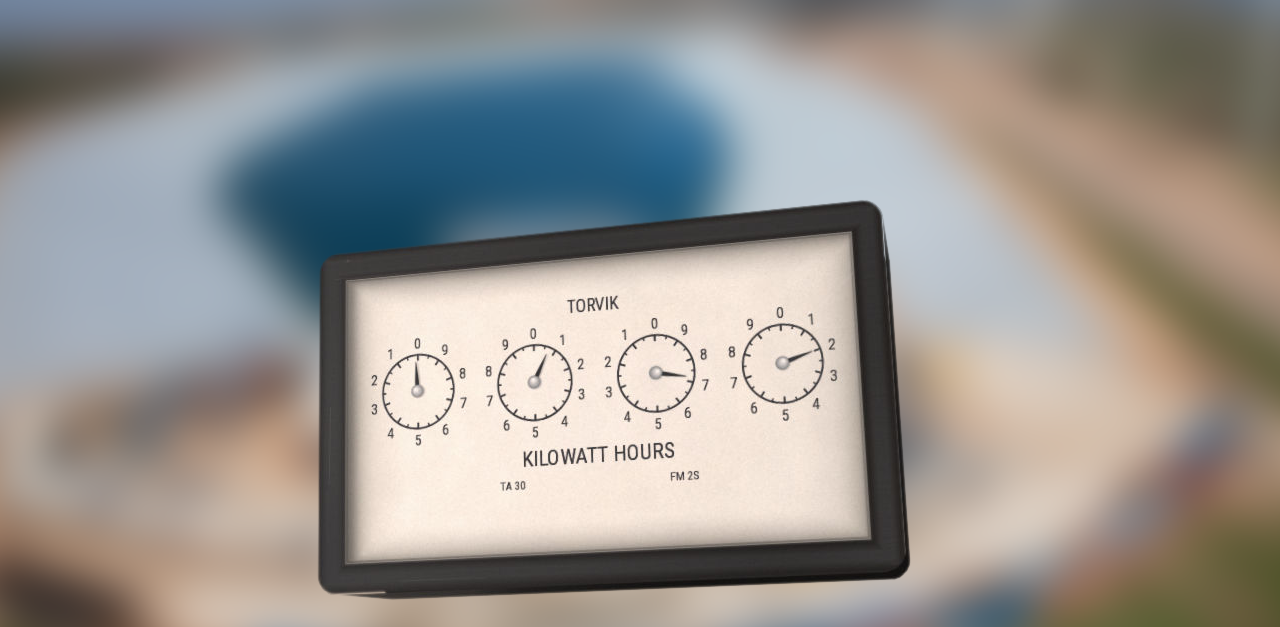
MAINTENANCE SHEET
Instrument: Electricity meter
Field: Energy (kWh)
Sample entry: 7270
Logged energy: 72
